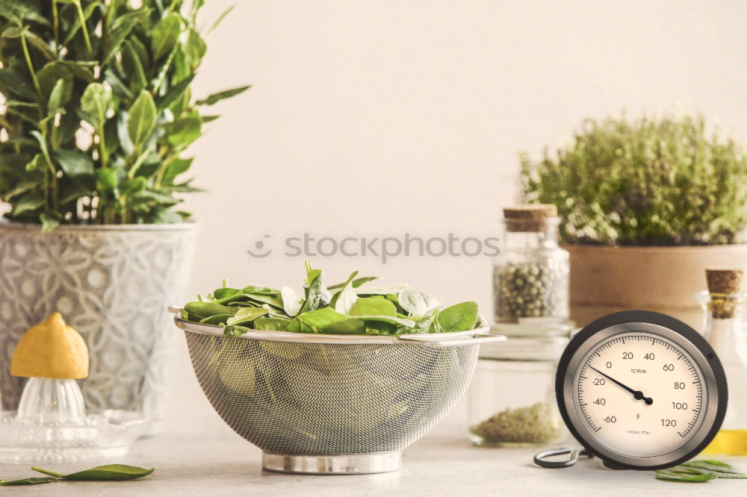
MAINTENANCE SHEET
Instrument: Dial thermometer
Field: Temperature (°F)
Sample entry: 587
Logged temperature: -10
